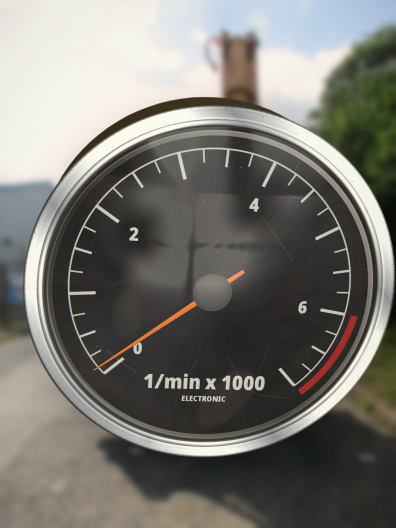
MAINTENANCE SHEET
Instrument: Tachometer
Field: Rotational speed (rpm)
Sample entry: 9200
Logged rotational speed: 125
